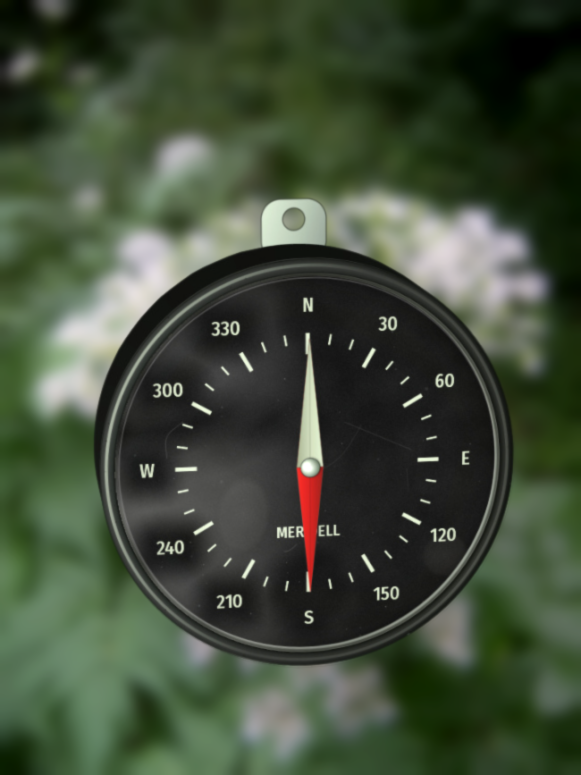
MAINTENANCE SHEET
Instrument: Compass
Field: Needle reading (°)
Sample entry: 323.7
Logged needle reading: 180
